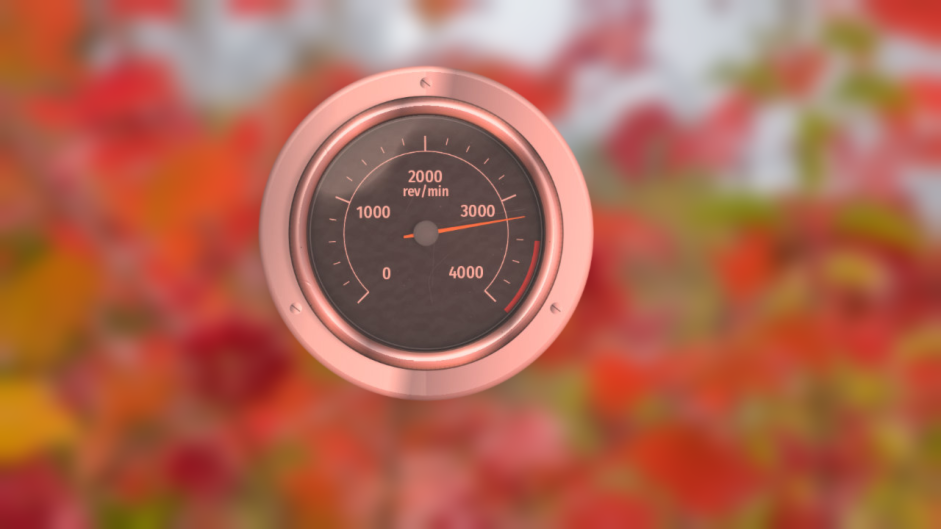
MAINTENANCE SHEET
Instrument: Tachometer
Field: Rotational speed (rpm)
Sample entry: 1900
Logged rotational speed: 3200
